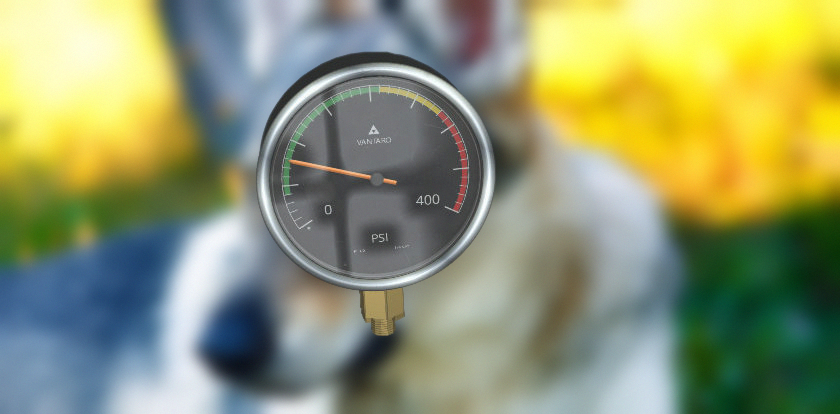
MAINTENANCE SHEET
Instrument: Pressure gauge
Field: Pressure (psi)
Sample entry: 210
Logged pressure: 80
